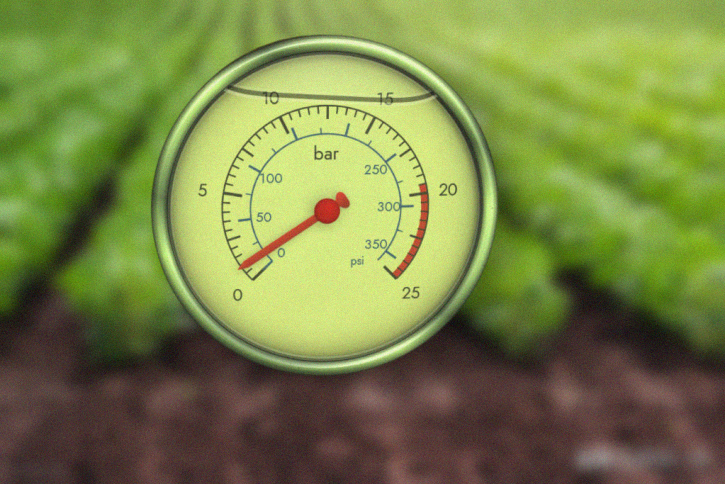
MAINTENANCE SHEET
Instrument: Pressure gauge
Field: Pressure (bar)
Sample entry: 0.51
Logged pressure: 1
